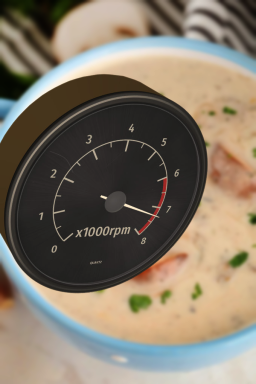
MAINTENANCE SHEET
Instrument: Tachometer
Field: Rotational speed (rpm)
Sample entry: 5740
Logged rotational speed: 7250
